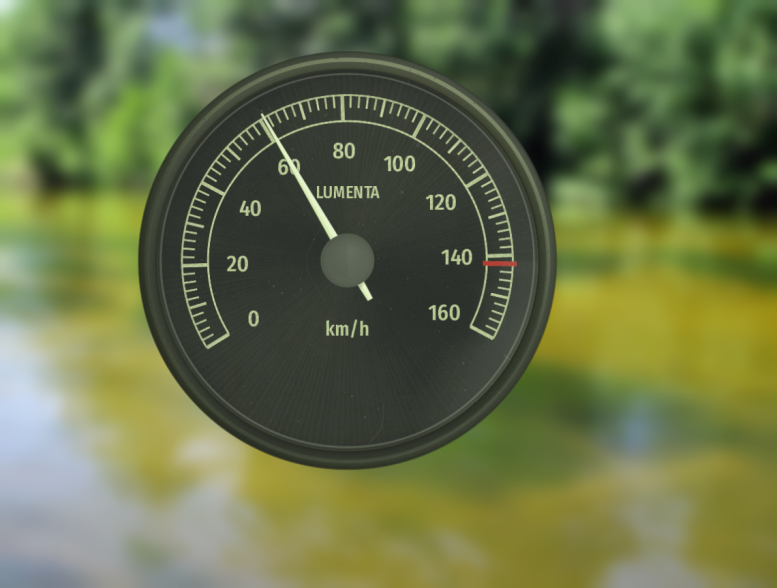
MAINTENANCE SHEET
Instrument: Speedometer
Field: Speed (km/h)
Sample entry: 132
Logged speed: 61
